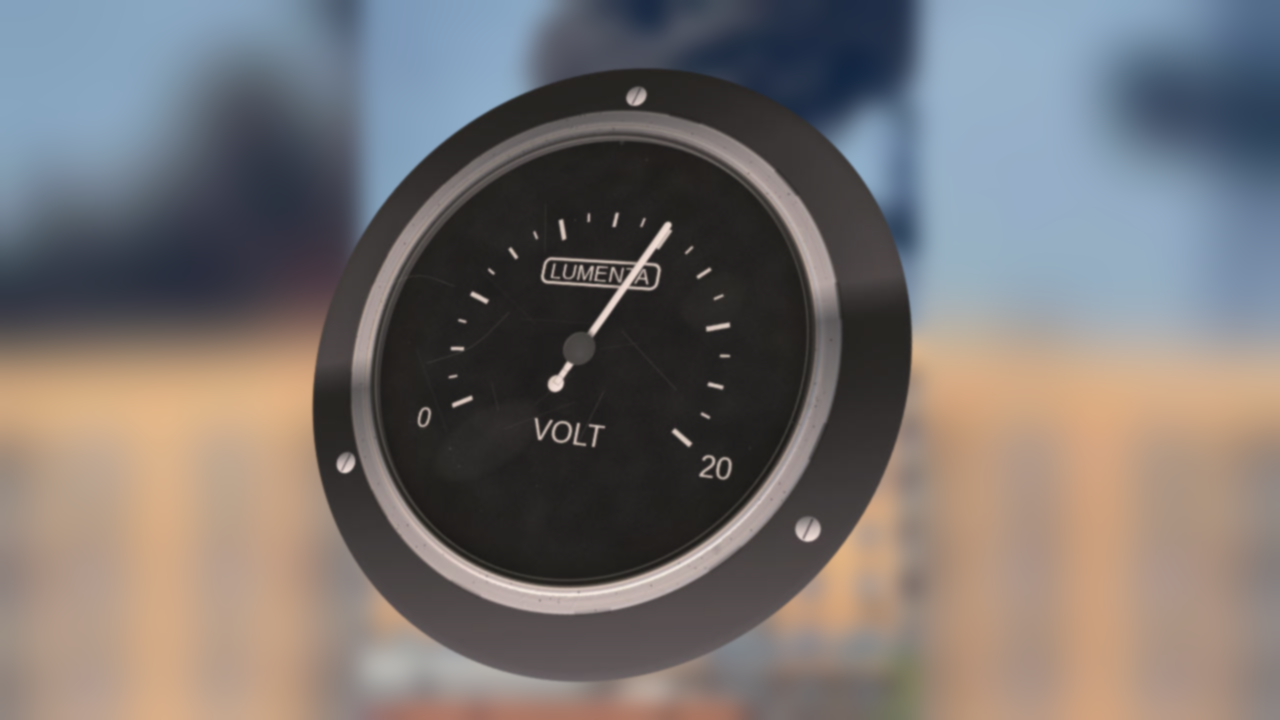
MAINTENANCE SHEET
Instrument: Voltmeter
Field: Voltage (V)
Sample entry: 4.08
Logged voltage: 12
